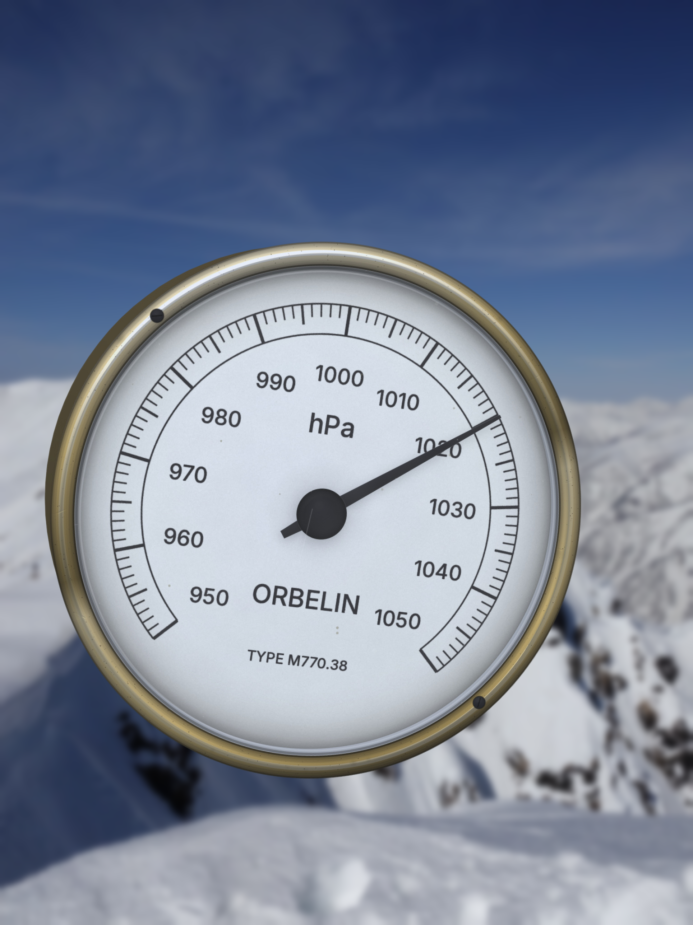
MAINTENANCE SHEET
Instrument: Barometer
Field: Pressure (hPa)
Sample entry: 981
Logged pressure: 1020
